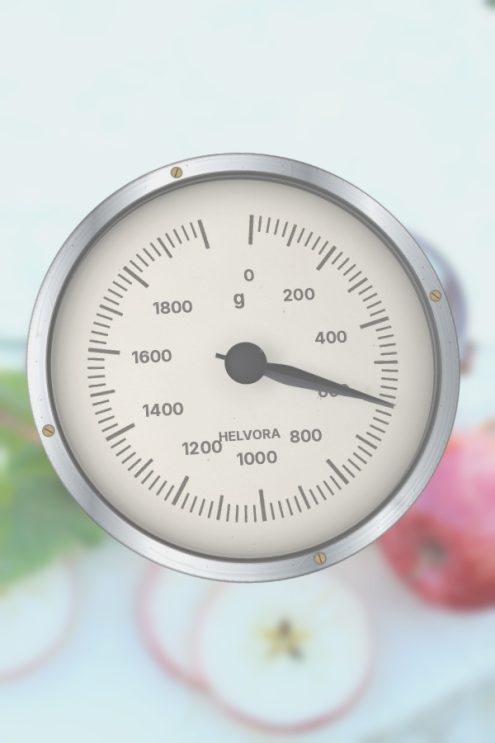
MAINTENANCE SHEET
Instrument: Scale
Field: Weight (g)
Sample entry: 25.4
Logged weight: 600
